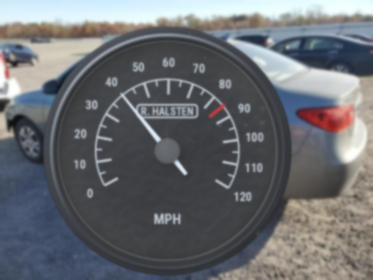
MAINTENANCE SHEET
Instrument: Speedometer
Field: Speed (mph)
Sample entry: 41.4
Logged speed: 40
